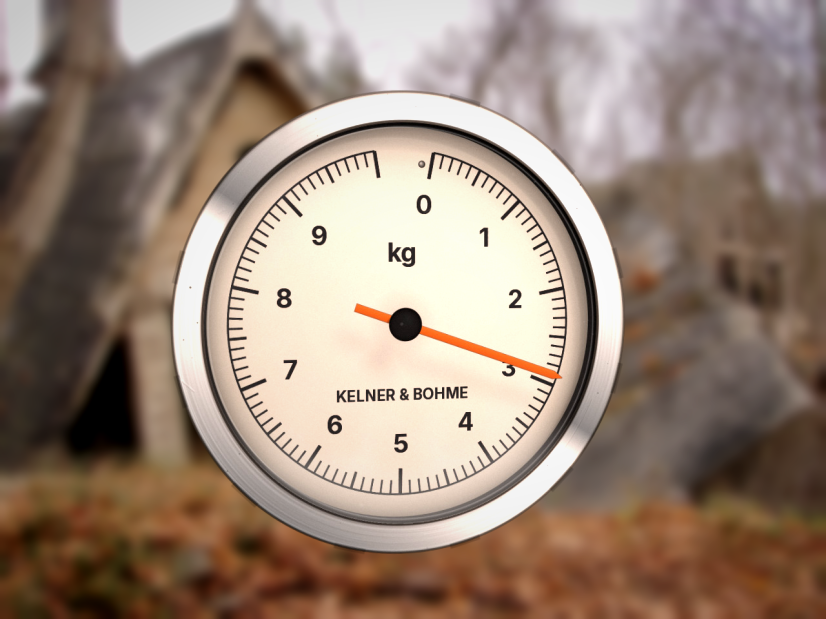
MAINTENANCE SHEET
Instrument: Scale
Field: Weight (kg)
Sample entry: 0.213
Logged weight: 2.9
